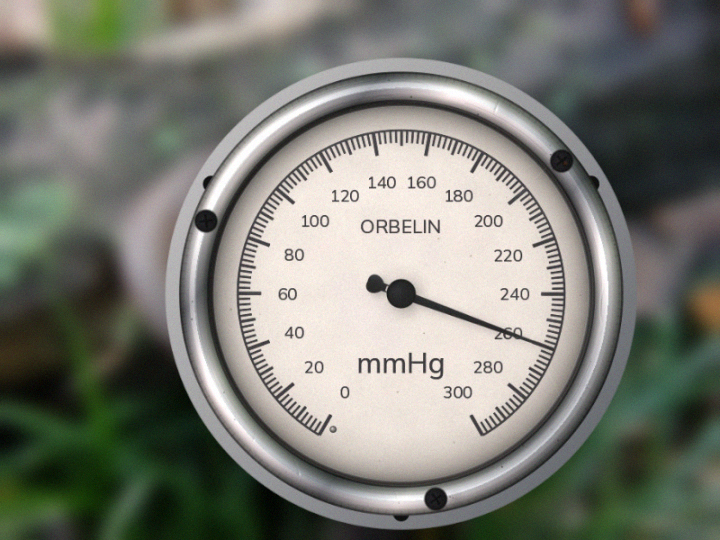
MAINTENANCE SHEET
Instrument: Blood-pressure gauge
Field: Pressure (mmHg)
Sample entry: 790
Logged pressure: 260
